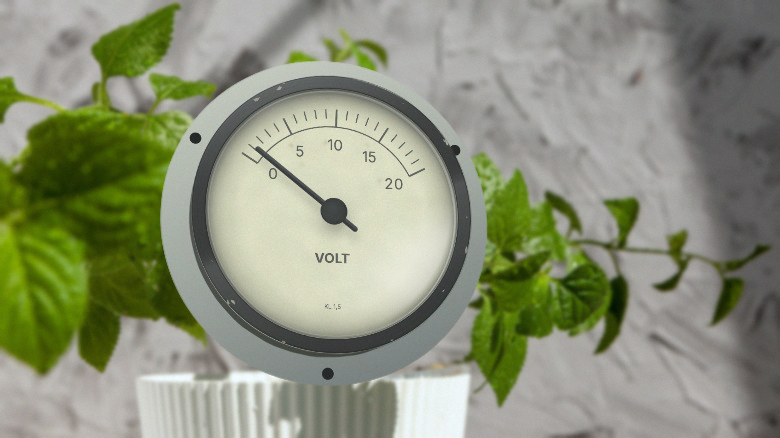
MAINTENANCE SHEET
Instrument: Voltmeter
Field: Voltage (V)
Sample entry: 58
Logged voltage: 1
